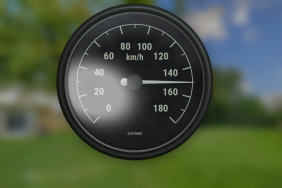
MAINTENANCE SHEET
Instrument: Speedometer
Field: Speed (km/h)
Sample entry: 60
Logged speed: 150
